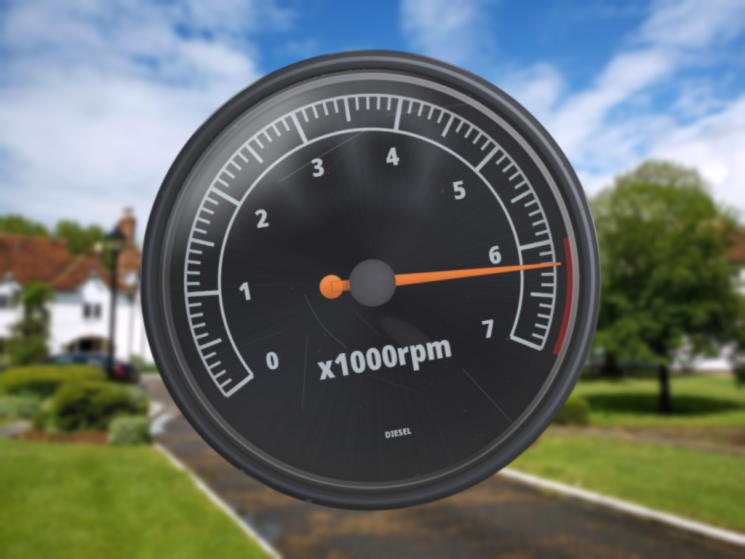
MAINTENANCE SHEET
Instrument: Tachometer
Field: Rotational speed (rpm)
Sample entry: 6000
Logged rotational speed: 6200
